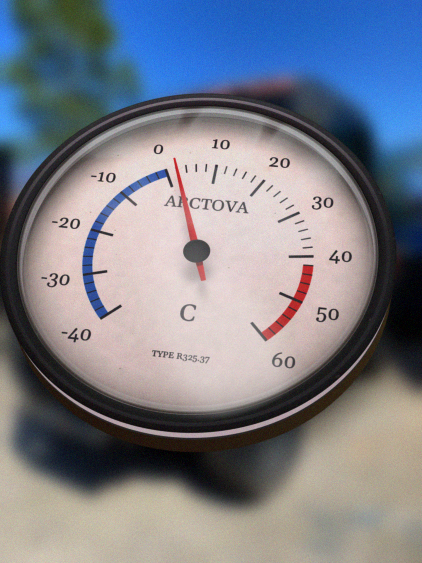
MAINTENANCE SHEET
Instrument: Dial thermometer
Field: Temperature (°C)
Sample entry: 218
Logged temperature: 2
